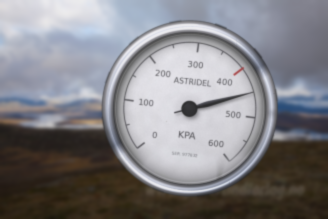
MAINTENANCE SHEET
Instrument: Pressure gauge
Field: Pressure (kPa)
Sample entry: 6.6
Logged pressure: 450
